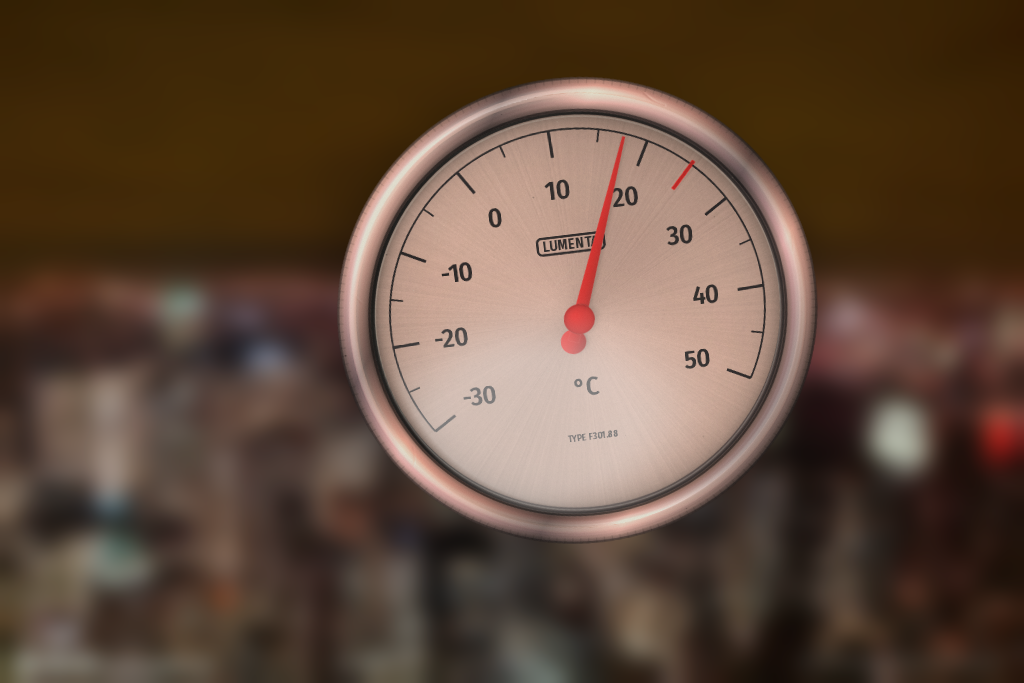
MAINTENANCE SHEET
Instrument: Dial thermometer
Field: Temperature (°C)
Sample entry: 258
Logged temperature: 17.5
